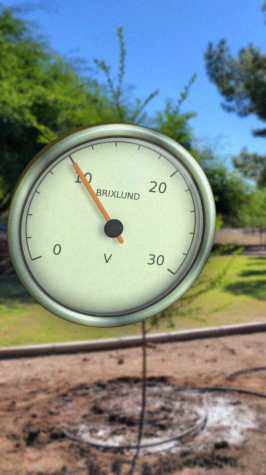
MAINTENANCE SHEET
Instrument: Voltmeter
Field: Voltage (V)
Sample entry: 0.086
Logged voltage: 10
